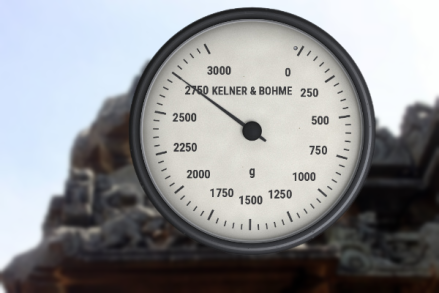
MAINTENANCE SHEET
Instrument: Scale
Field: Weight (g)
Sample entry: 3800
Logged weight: 2750
